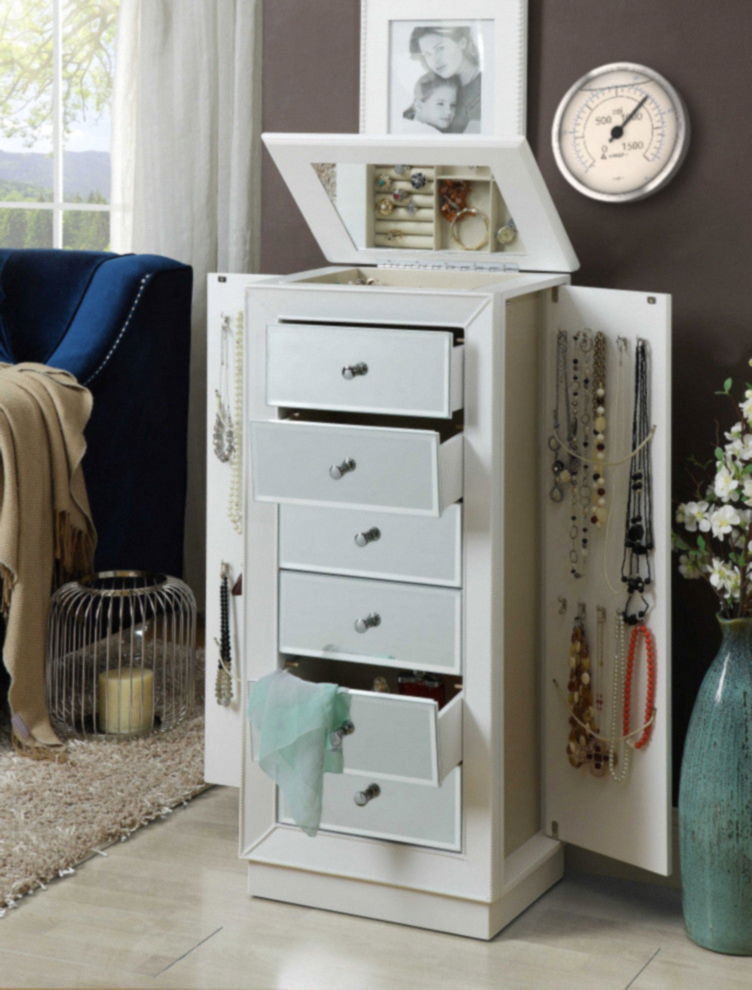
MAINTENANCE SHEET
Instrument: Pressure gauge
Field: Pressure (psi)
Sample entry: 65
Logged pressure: 1000
